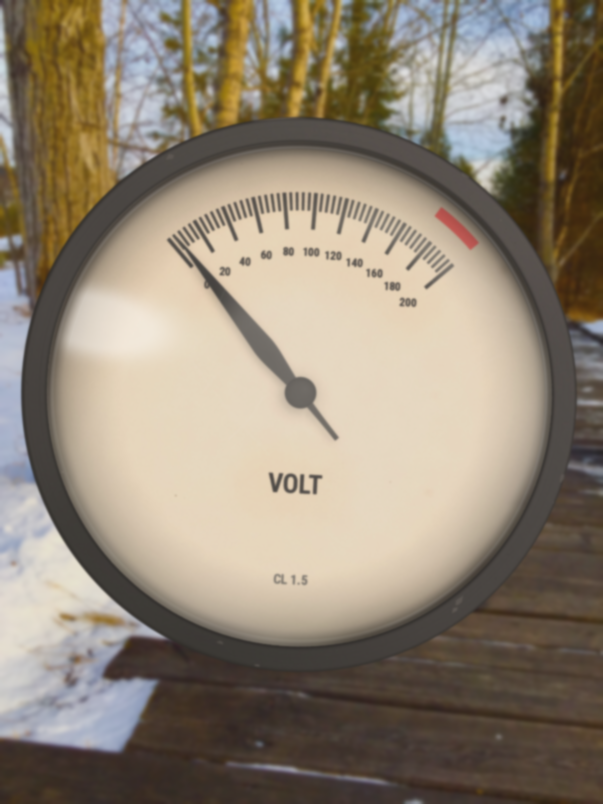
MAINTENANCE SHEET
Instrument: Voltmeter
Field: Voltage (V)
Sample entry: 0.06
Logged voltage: 4
